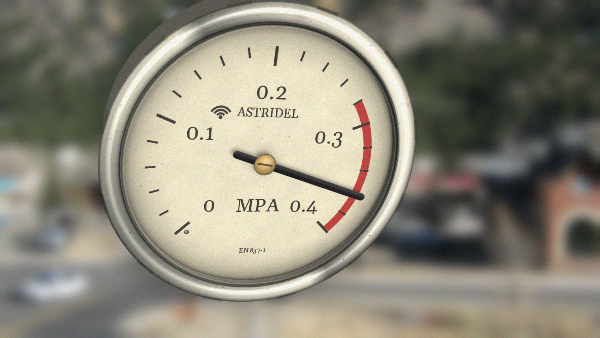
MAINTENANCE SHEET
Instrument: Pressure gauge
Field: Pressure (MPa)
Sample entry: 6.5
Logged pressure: 0.36
